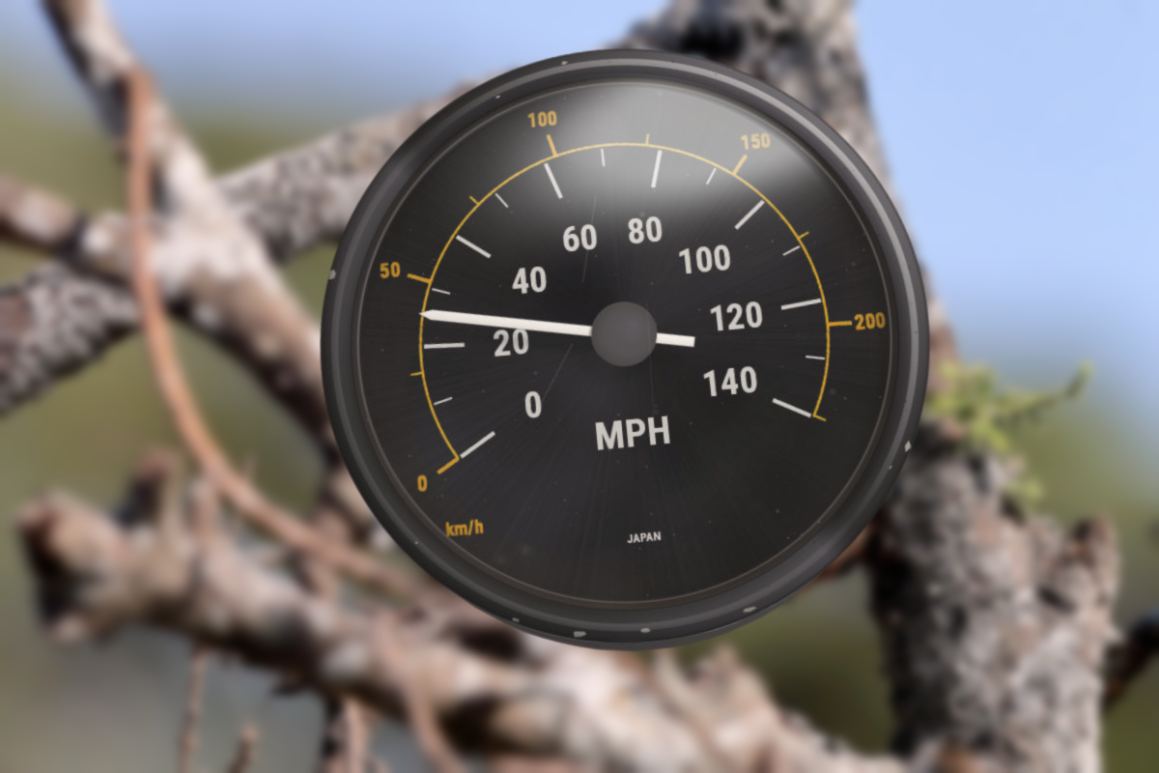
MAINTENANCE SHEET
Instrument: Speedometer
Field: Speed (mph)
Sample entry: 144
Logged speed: 25
